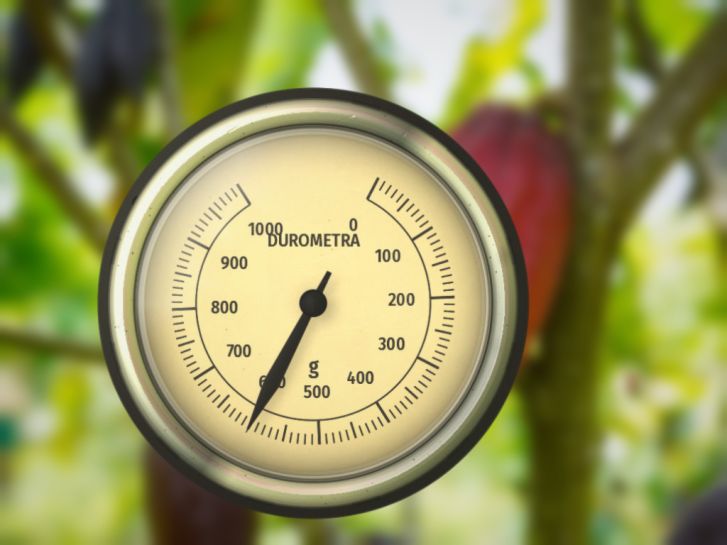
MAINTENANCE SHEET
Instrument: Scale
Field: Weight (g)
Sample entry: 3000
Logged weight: 600
